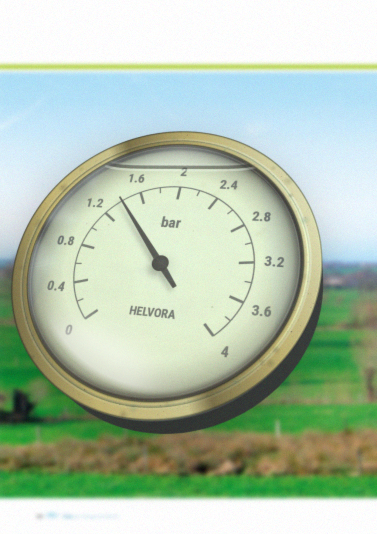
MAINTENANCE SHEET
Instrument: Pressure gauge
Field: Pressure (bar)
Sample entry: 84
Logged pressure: 1.4
